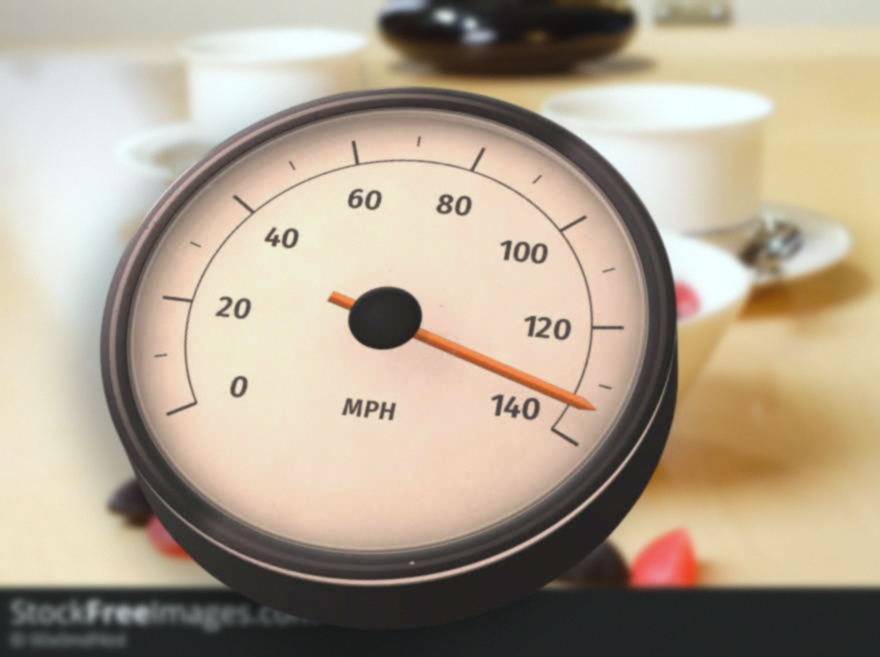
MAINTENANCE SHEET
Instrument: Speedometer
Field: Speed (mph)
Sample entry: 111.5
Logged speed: 135
